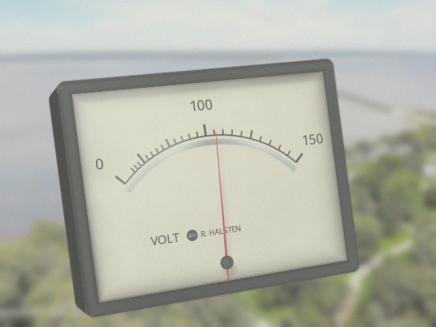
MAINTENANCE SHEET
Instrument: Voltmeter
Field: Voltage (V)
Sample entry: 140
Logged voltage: 105
